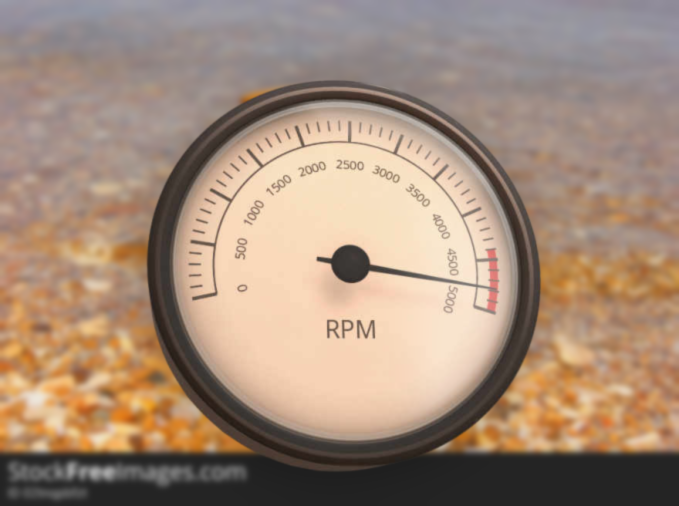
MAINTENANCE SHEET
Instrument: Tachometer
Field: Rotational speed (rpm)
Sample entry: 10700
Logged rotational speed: 4800
